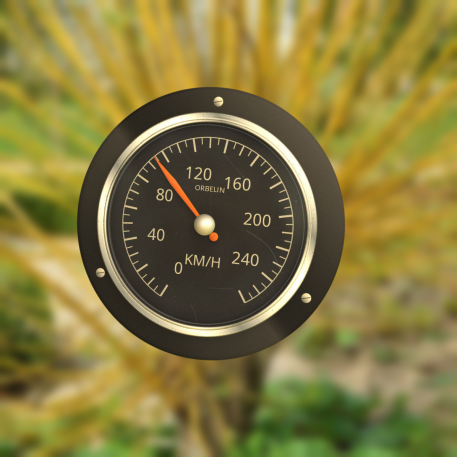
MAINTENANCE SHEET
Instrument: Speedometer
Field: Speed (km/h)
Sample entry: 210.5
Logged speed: 95
